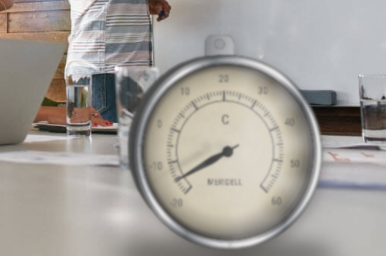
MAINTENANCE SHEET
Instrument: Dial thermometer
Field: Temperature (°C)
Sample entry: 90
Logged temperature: -15
